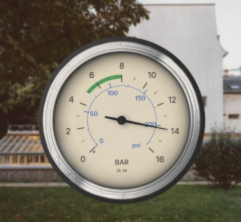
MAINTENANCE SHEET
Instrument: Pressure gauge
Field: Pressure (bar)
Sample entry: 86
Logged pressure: 14
